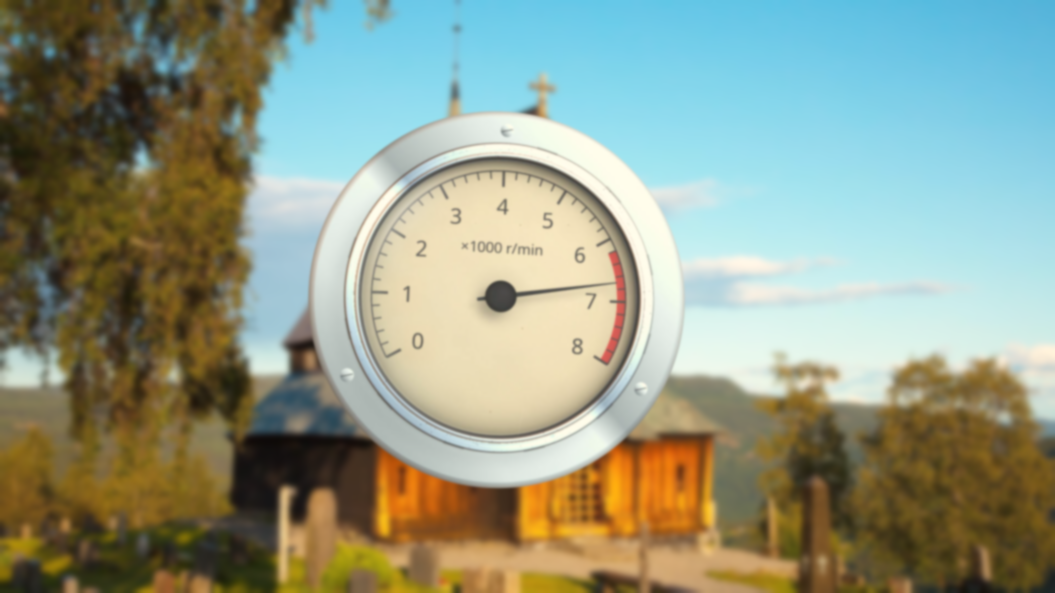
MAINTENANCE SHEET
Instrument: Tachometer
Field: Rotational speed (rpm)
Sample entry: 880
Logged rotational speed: 6700
